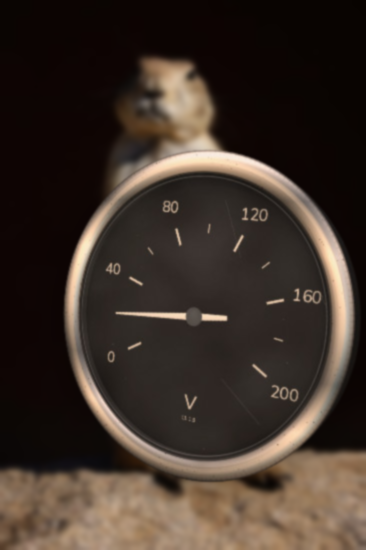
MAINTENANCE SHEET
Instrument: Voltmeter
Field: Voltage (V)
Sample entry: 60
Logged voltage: 20
